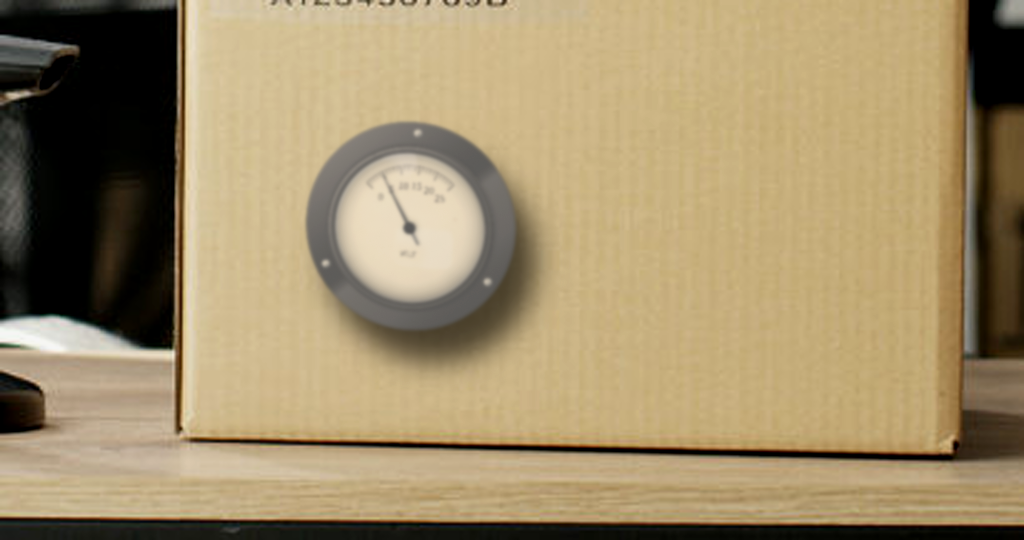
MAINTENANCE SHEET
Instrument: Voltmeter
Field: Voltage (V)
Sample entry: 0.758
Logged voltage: 5
